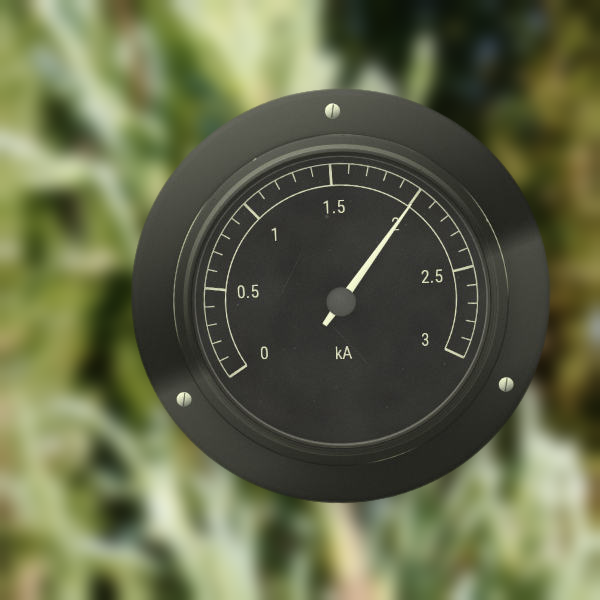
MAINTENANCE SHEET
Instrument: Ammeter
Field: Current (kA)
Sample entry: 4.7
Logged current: 2
